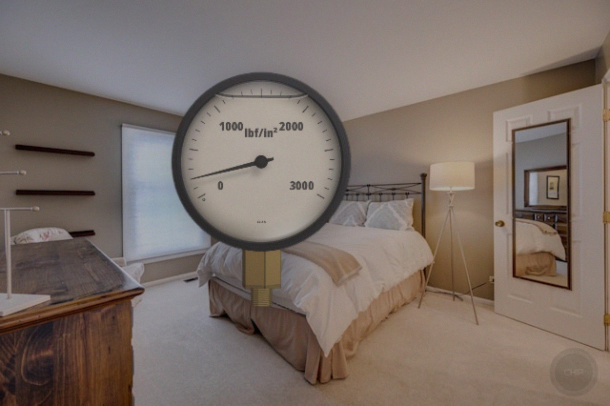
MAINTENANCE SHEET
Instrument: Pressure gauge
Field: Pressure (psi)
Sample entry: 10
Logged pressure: 200
